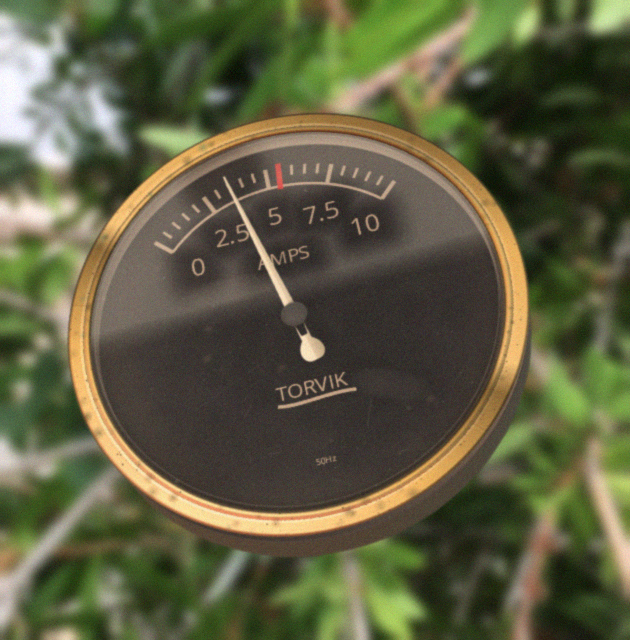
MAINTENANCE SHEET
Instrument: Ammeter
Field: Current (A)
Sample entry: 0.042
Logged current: 3.5
